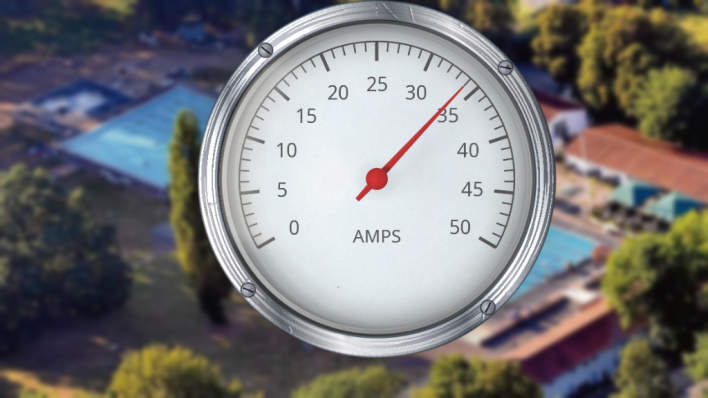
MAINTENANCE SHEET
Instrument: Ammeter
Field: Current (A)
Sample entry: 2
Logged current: 34
